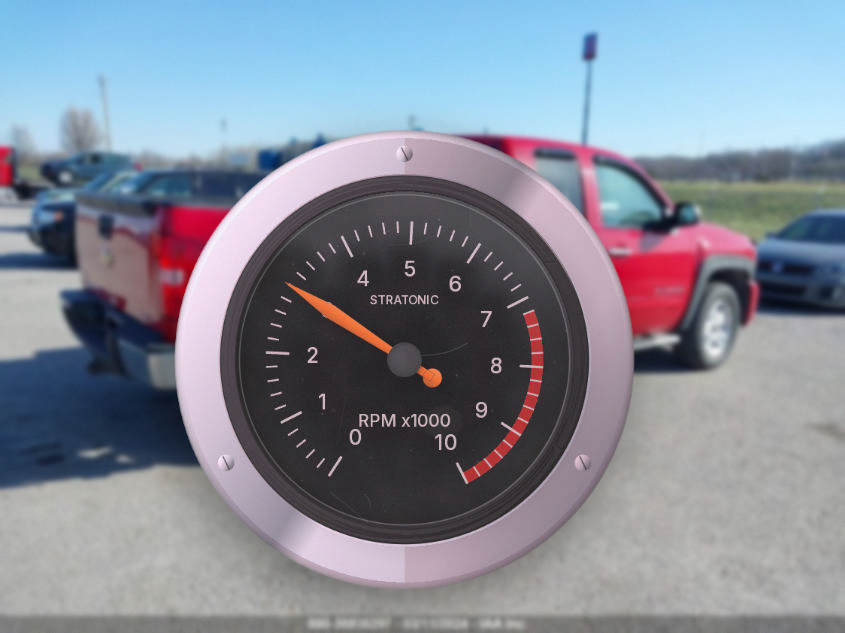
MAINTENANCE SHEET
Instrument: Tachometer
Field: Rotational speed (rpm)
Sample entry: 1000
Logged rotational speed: 3000
